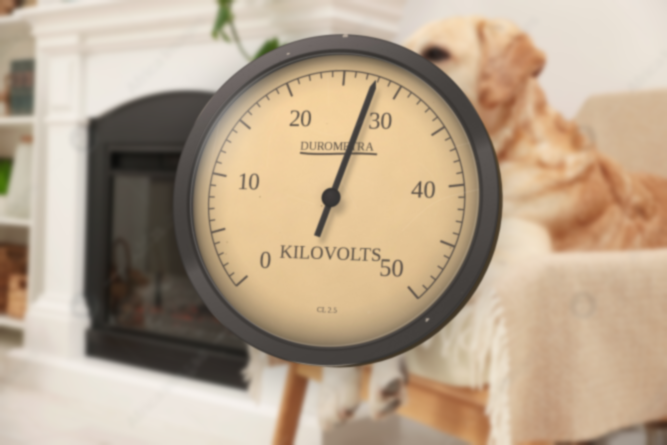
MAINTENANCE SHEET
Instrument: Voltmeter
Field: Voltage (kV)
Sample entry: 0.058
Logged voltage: 28
